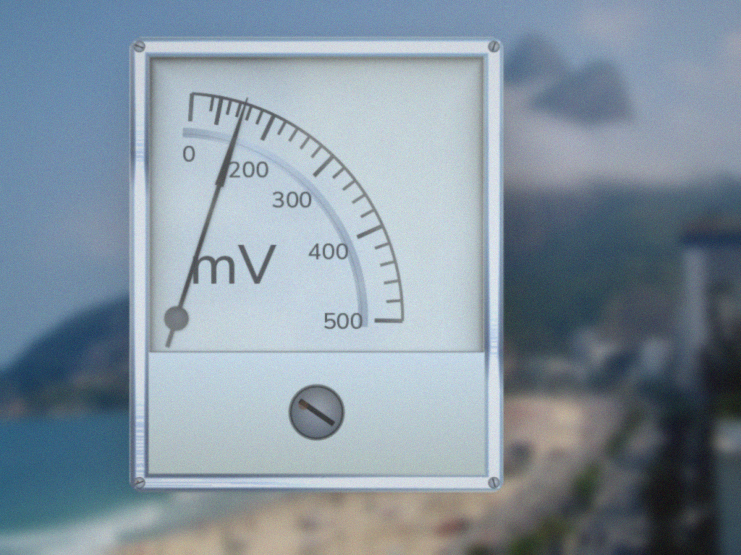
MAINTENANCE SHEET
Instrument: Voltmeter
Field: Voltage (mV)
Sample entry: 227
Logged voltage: 150
